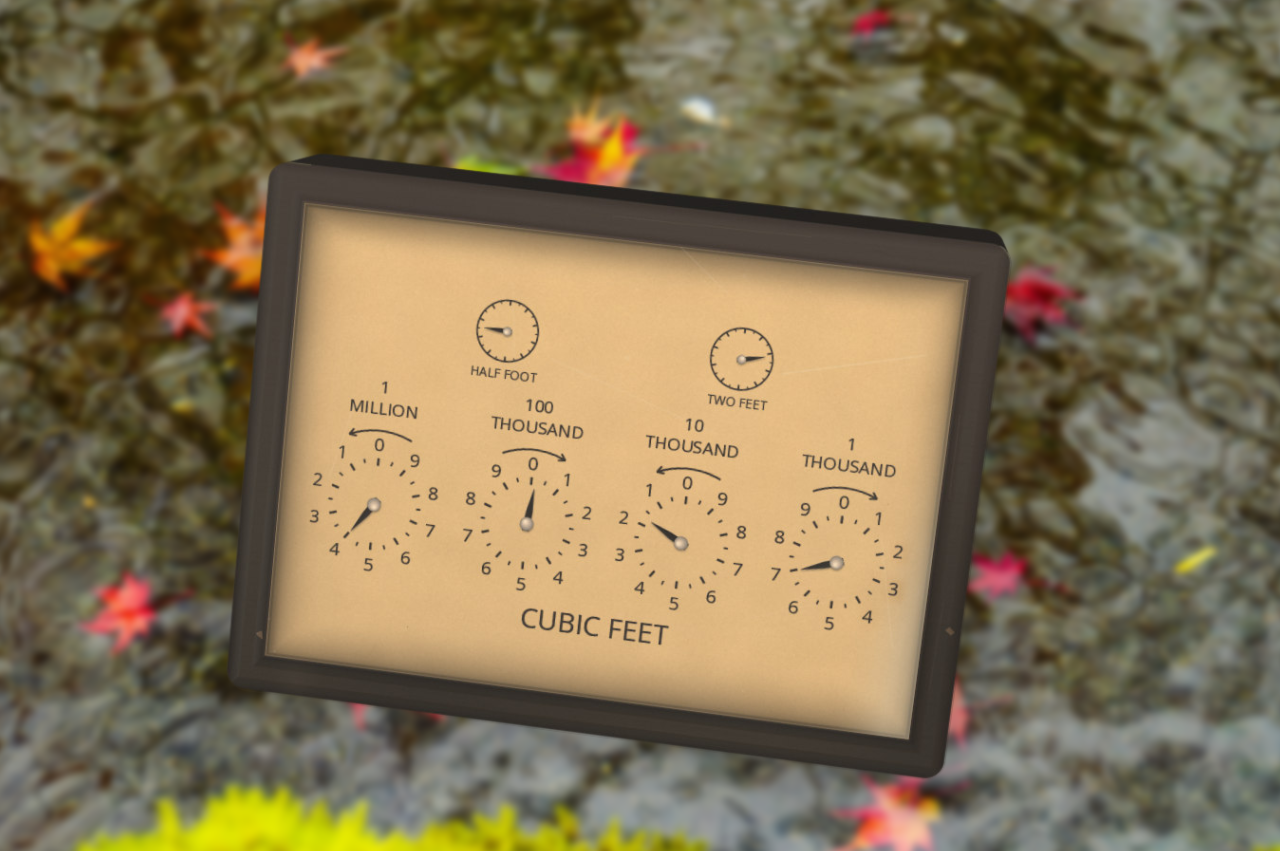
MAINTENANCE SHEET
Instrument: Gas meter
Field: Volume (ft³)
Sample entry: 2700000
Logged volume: 401700
